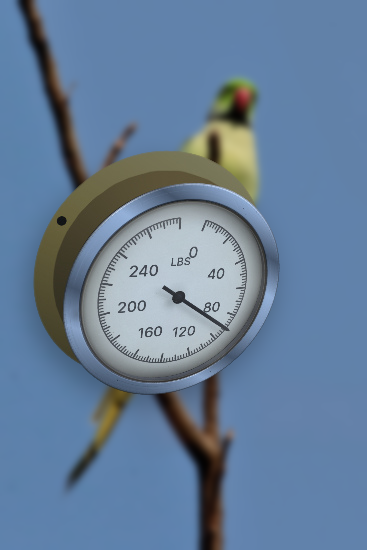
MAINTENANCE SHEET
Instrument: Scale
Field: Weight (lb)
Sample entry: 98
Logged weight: 90
